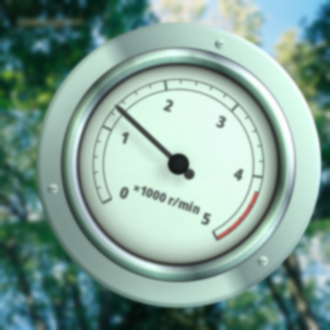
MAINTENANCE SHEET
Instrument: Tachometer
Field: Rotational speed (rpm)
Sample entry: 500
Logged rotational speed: 1300
